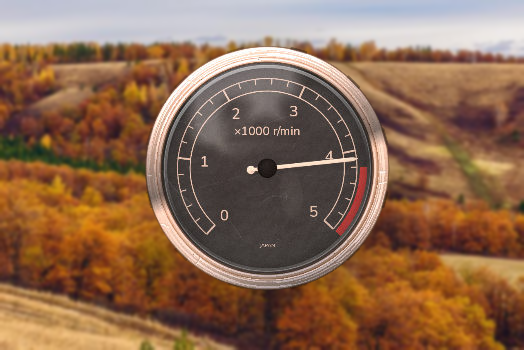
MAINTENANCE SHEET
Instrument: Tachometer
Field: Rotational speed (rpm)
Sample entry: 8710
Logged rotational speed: 4100
